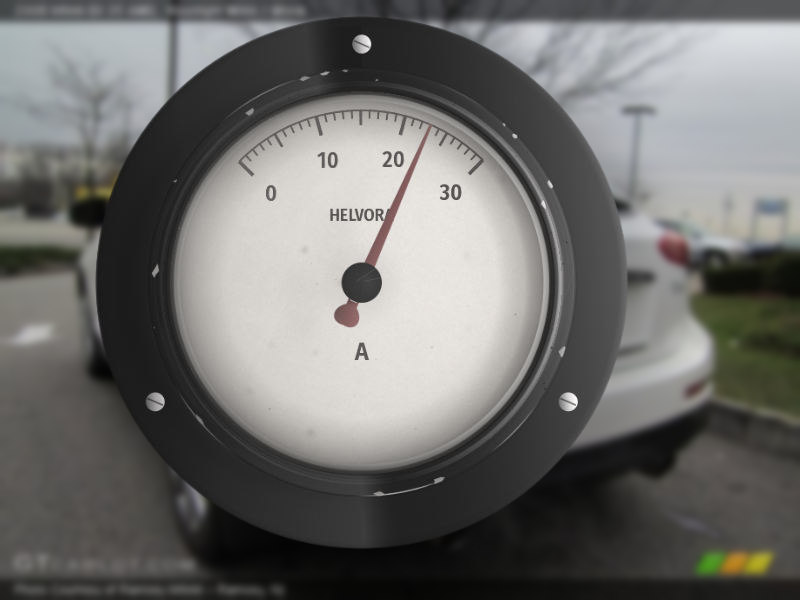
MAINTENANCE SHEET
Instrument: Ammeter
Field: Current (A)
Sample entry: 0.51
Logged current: 23
